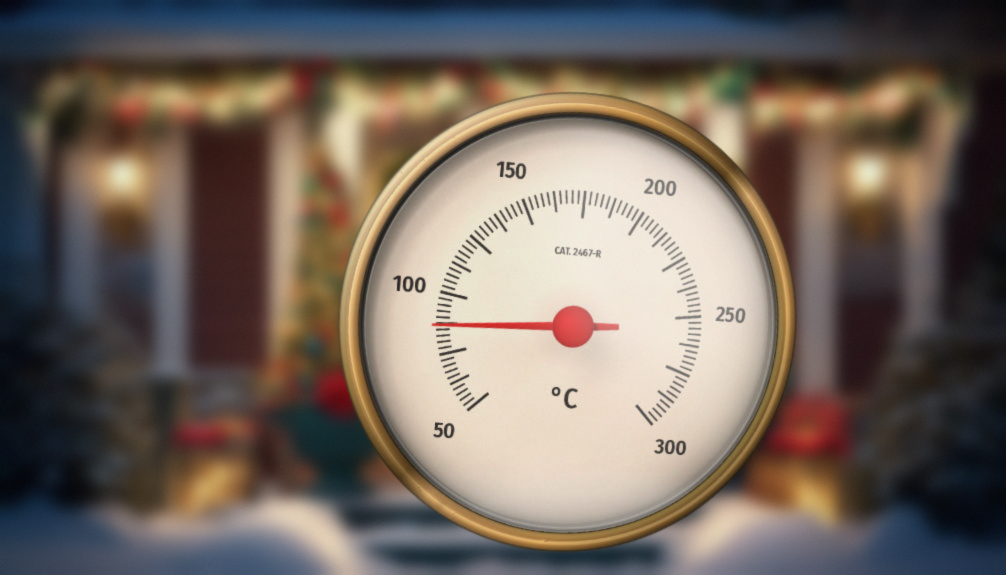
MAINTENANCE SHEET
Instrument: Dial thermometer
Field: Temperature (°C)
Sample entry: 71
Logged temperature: 87.5
